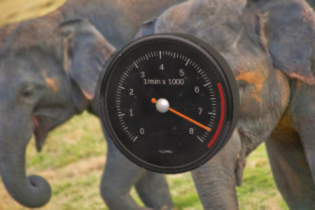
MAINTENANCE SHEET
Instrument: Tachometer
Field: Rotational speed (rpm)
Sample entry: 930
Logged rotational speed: 7500
